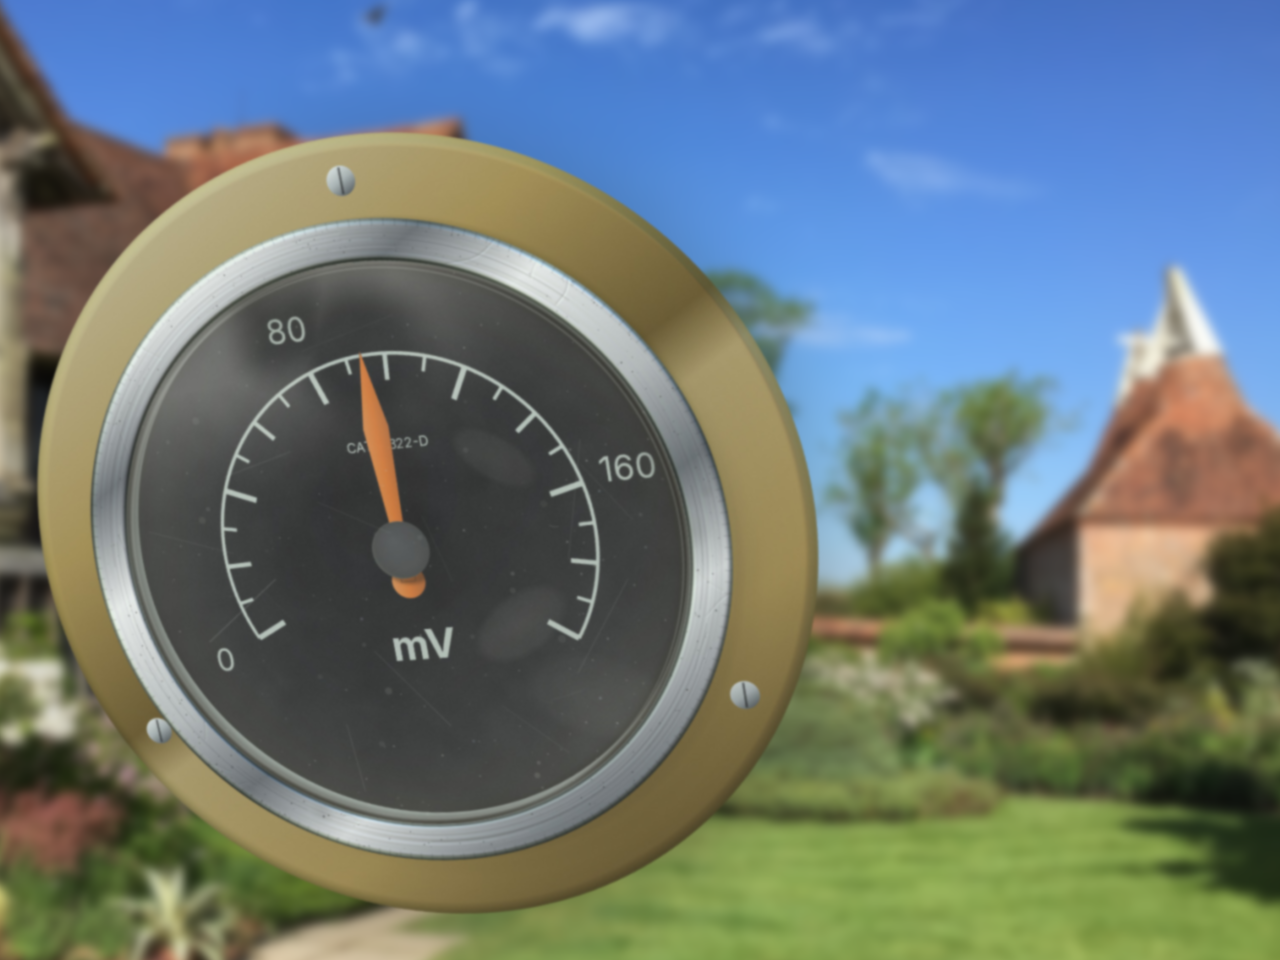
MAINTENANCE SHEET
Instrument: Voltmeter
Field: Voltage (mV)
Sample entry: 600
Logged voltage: 95
